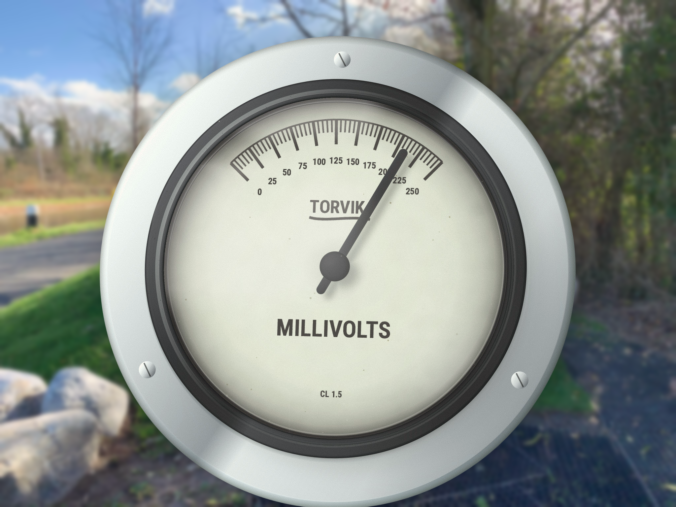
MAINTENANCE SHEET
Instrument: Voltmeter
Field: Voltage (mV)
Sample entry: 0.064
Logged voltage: 210
